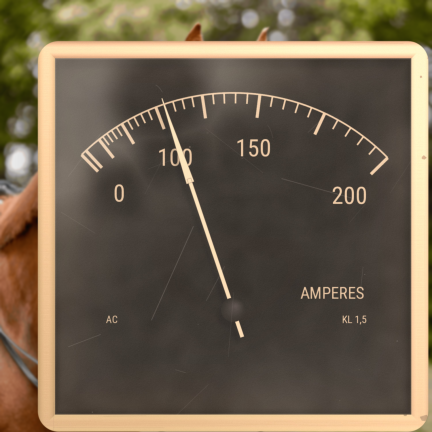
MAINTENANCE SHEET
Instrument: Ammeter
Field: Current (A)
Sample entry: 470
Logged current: 105
